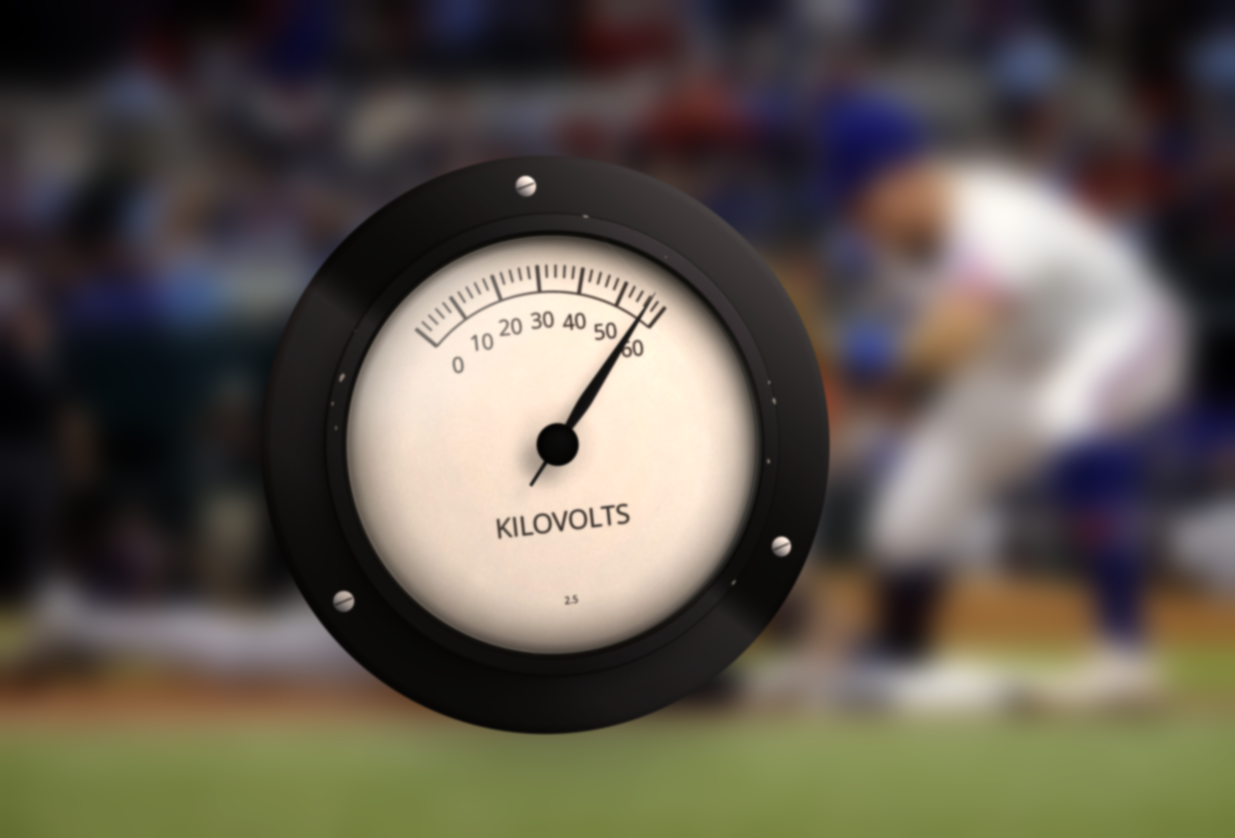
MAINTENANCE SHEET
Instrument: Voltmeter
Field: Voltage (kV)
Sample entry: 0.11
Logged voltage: 56
